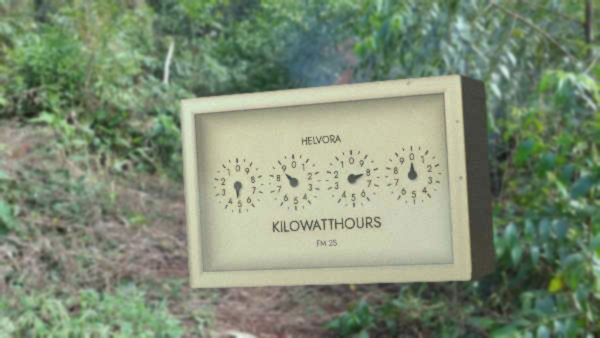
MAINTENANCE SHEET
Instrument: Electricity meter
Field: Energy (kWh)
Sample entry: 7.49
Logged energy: 4880
